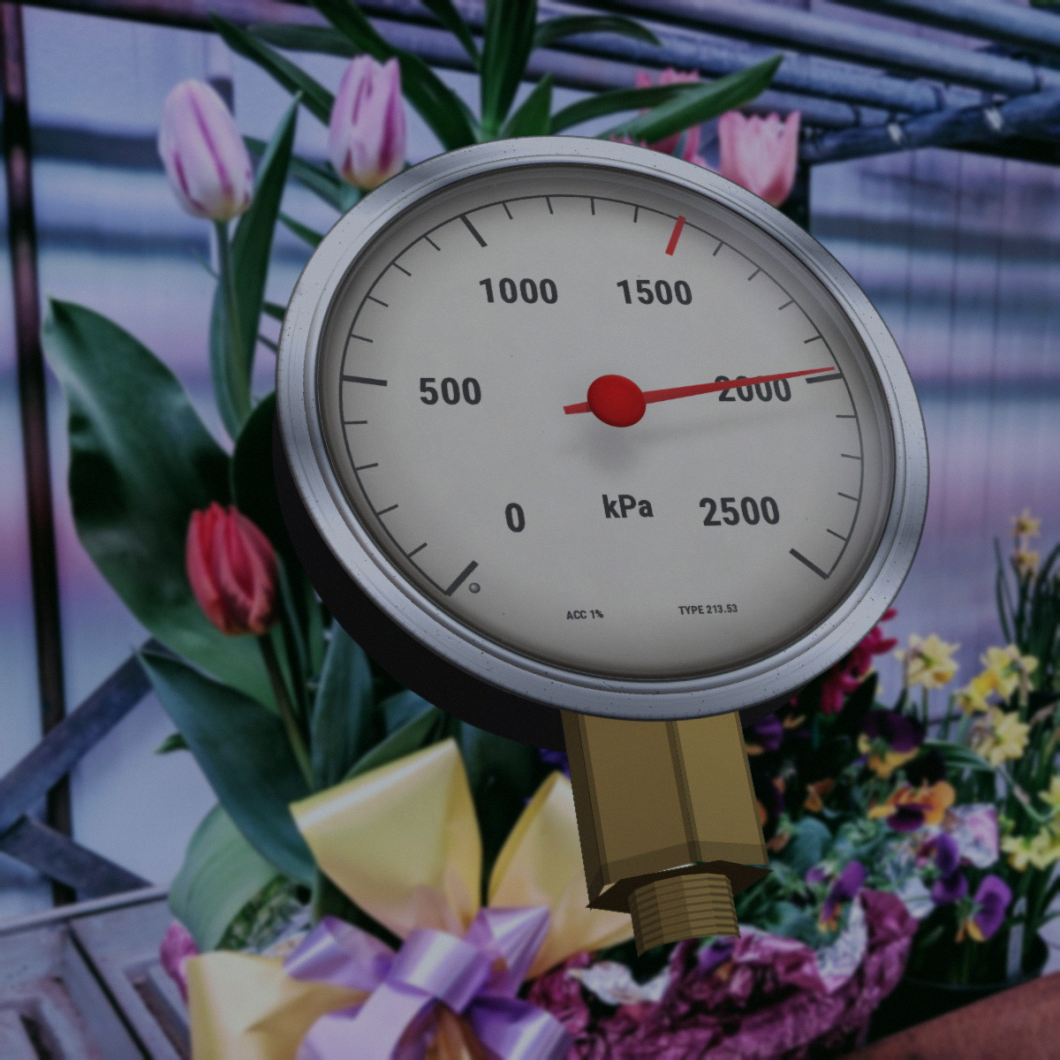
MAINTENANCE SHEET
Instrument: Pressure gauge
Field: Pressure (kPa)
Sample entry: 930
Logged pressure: 2000
